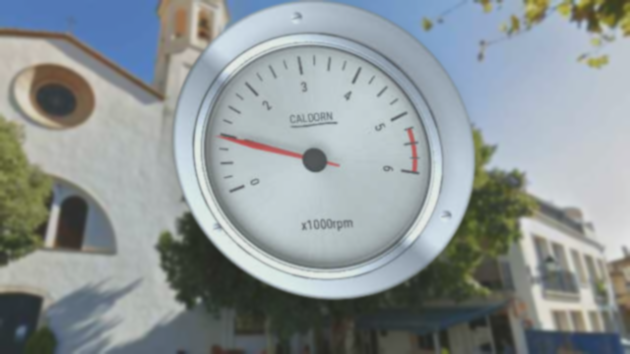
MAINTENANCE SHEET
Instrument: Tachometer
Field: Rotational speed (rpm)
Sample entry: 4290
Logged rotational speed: 1000
